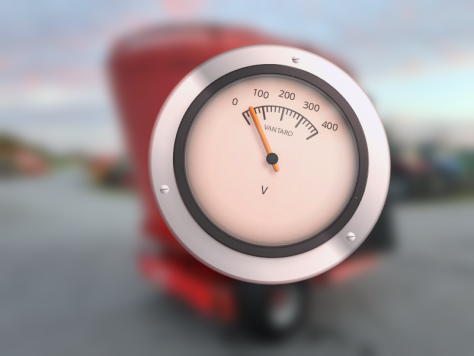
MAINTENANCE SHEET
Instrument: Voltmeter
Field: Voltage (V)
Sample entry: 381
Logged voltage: 40
